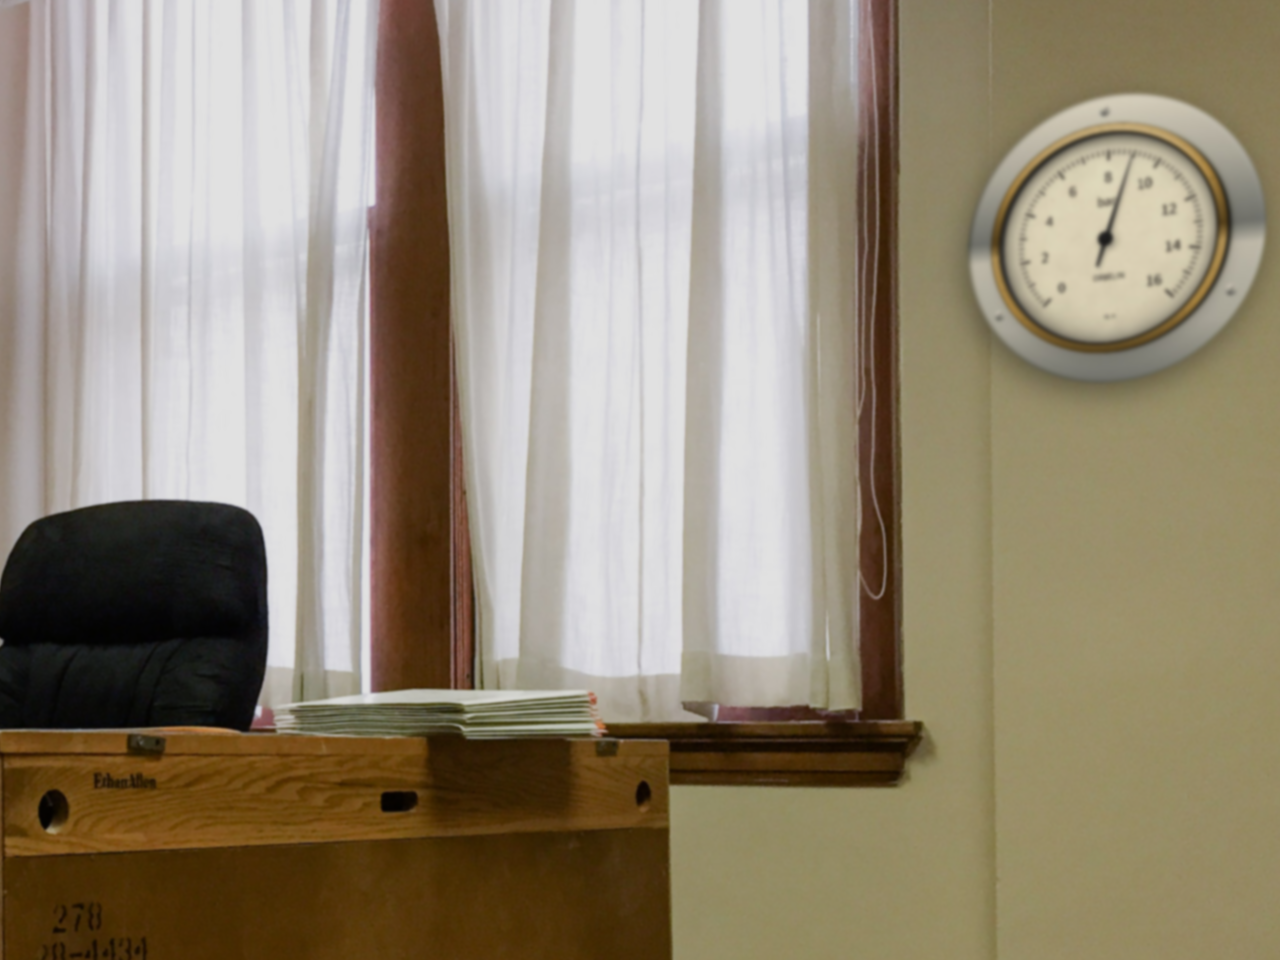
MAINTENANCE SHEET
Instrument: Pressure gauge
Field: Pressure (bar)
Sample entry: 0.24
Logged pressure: 9
